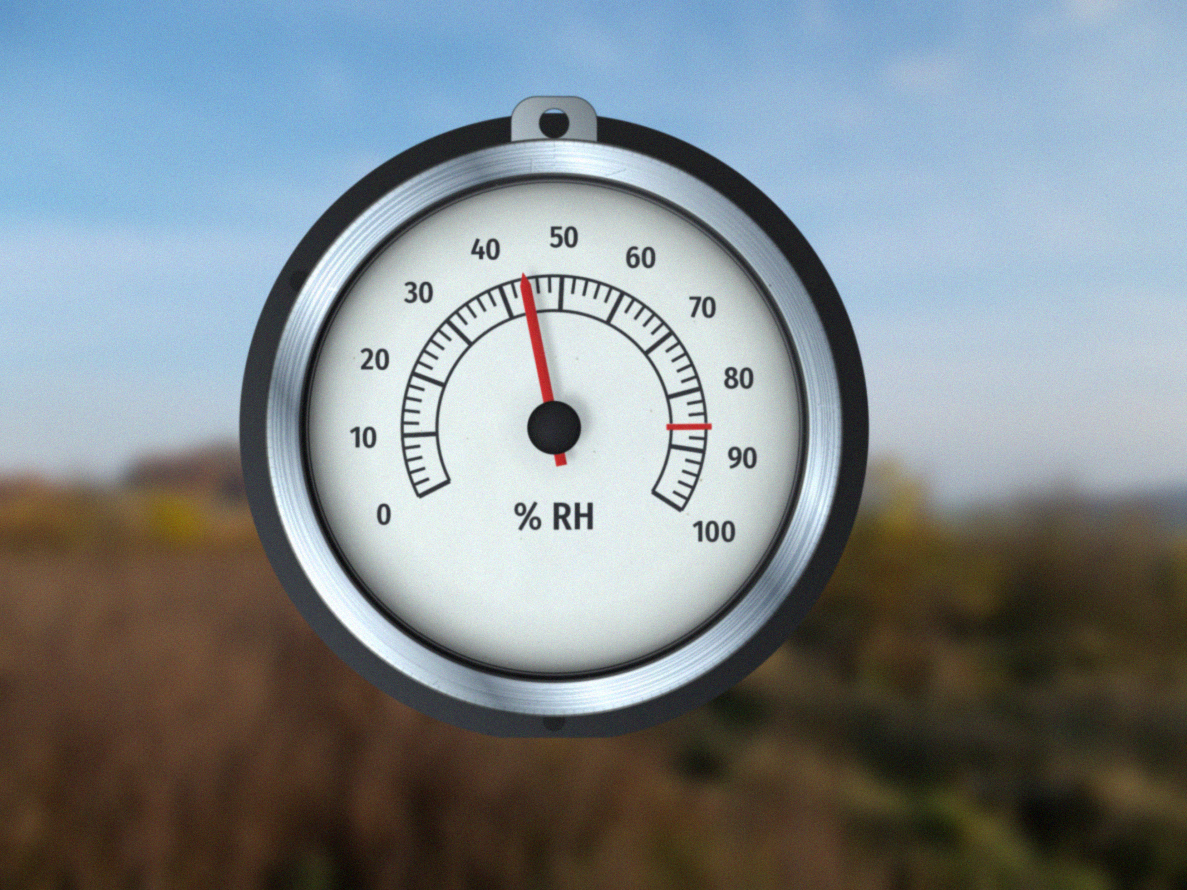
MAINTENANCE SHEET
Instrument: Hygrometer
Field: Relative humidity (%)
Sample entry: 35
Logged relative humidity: 44
